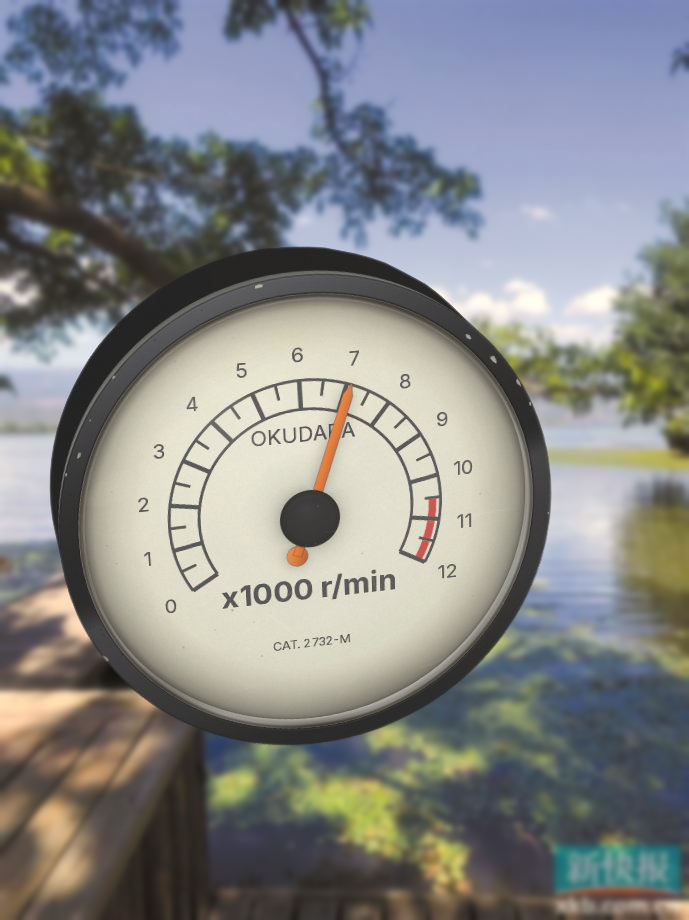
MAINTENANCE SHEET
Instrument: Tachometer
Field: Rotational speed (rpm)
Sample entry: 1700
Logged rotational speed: 7000
